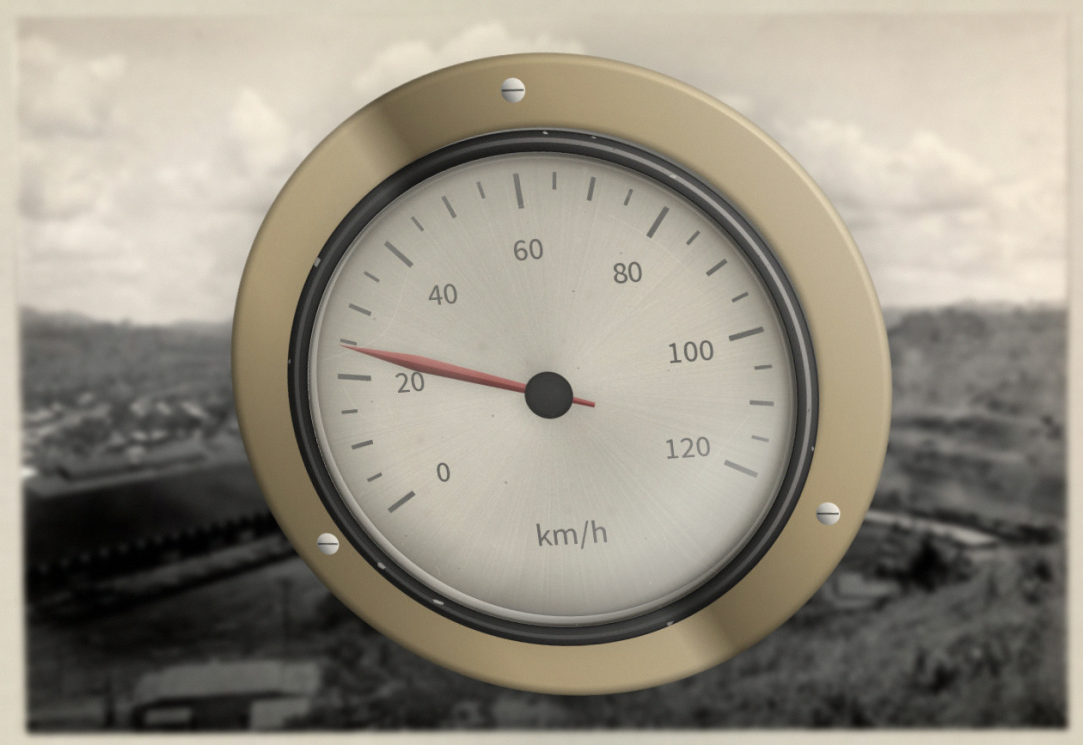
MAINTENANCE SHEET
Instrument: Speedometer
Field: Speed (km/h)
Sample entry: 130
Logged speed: 25
